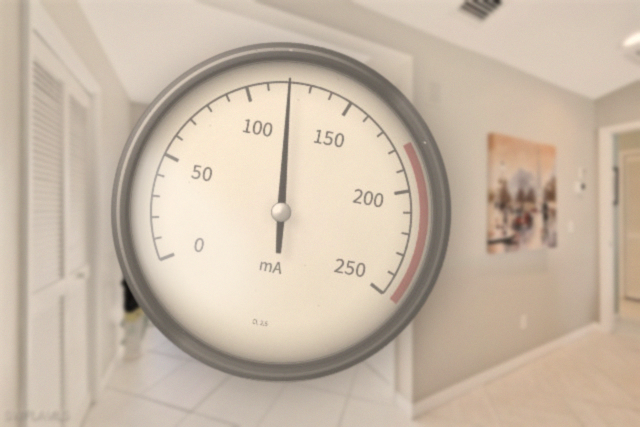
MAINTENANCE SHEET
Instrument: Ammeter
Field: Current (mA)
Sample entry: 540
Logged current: 120
